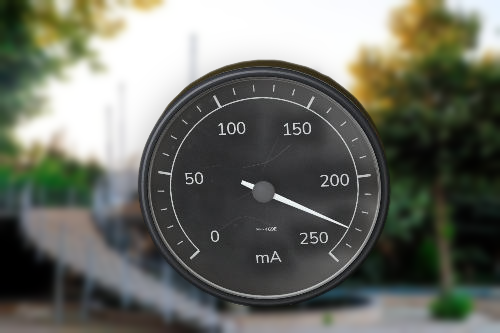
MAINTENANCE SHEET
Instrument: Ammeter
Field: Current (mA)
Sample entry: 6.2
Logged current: 230
